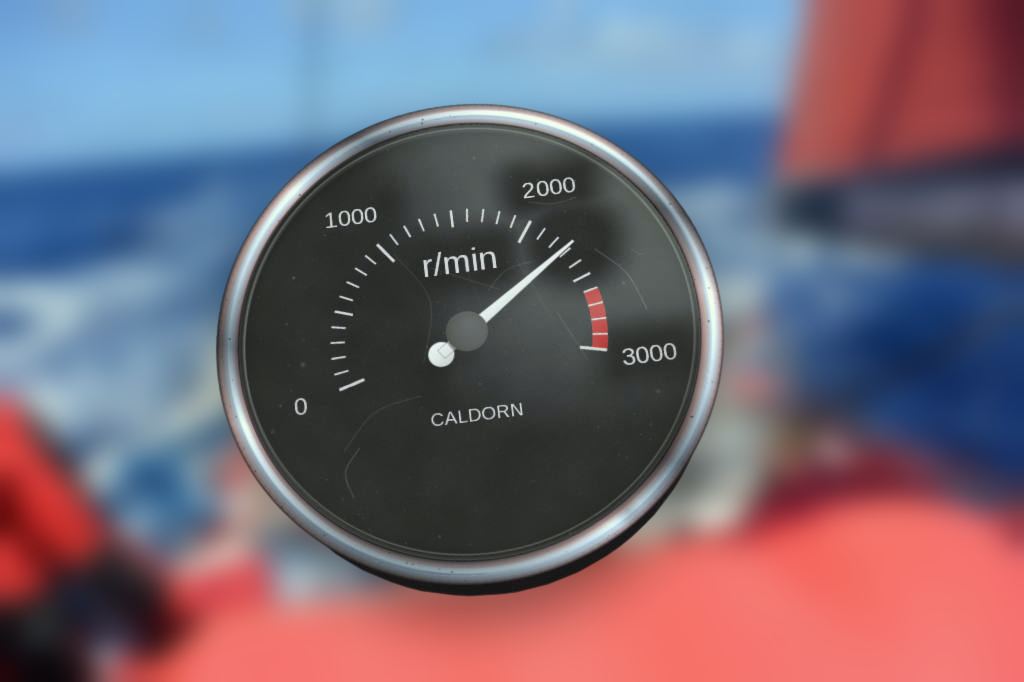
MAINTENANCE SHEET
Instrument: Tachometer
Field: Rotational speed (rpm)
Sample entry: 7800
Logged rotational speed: 2300
